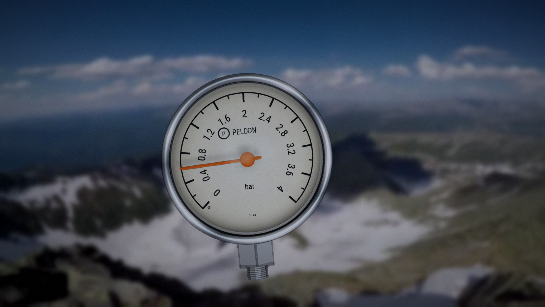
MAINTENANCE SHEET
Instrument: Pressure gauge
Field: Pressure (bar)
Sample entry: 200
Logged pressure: 0.6
